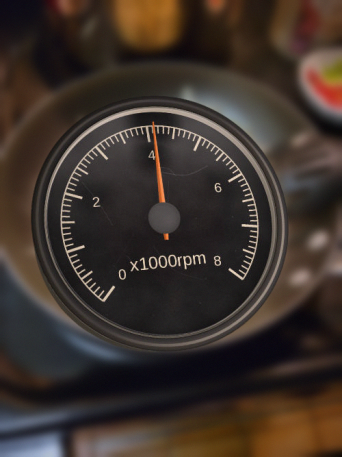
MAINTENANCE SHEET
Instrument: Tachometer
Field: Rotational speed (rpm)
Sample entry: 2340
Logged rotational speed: 4100
